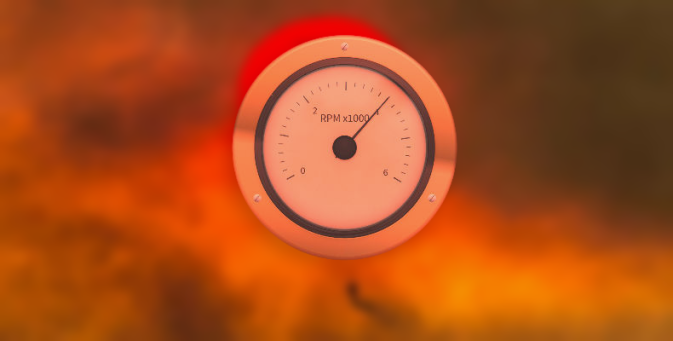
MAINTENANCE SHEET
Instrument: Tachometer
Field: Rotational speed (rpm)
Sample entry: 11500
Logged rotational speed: 4000
